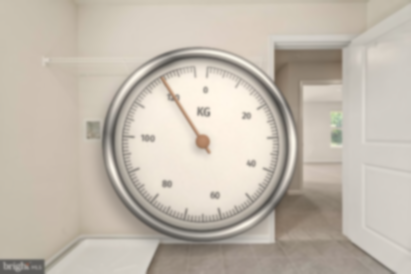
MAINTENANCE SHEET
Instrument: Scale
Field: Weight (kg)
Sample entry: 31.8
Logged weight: 120
